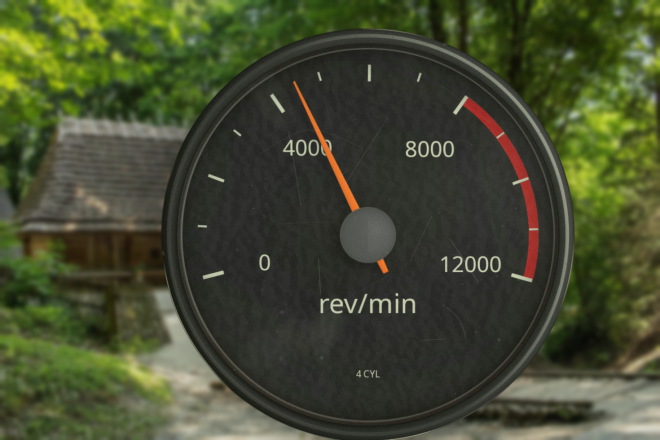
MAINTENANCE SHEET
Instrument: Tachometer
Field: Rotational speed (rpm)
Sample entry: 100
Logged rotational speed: 4500
